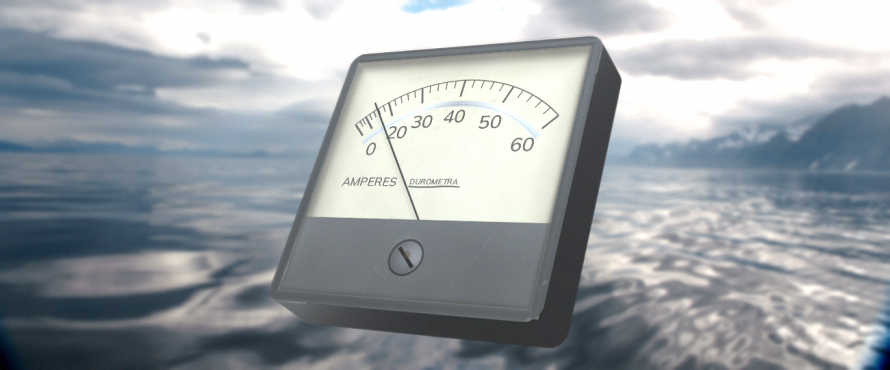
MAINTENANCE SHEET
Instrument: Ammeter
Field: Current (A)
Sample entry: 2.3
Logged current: 16
